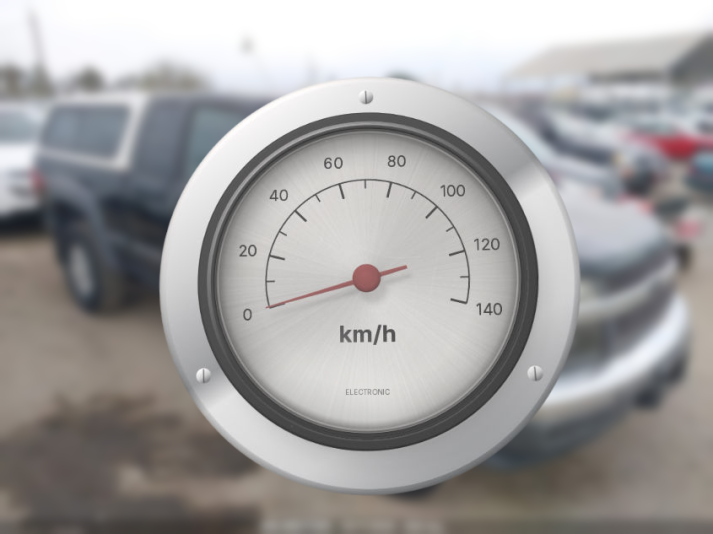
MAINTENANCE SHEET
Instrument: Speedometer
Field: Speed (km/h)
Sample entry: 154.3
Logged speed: 0
